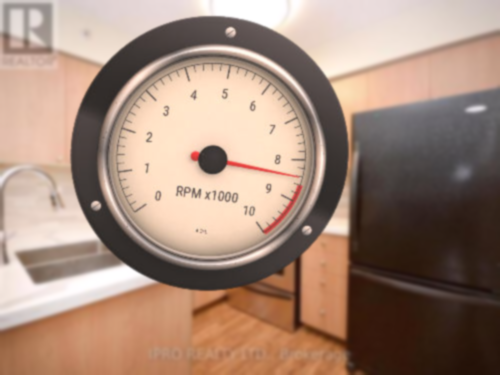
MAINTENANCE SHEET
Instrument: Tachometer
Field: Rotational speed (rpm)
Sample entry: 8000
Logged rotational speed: 8400
